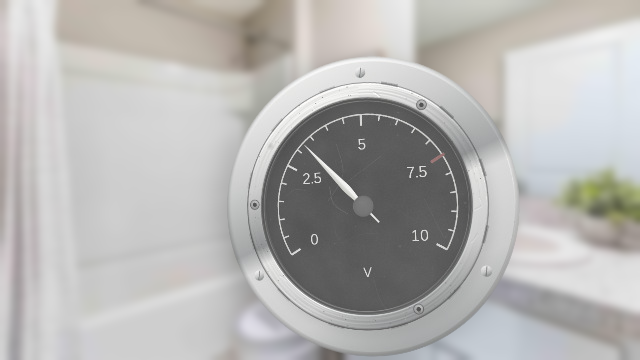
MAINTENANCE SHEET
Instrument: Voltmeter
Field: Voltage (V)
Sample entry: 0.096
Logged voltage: 3.25
